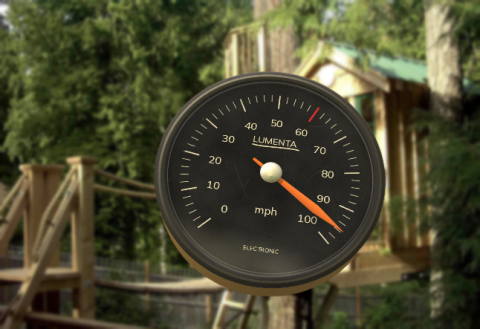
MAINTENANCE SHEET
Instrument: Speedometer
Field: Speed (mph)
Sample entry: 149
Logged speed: 96
